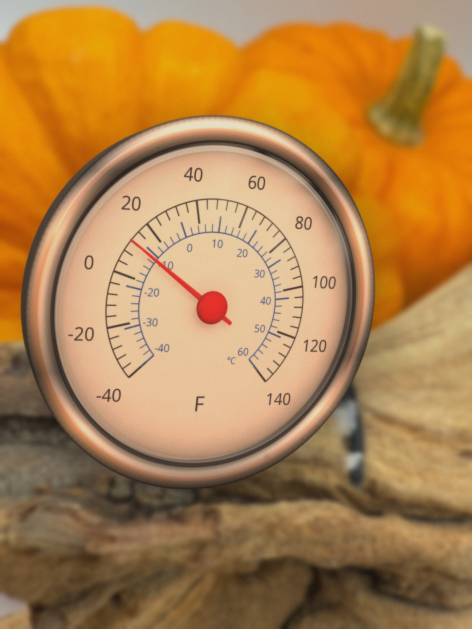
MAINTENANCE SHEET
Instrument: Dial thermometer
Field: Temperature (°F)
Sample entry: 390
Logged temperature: 12
